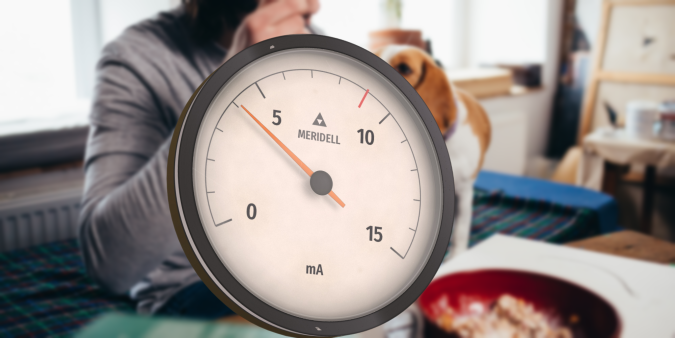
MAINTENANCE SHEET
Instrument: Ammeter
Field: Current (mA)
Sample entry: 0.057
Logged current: 4
